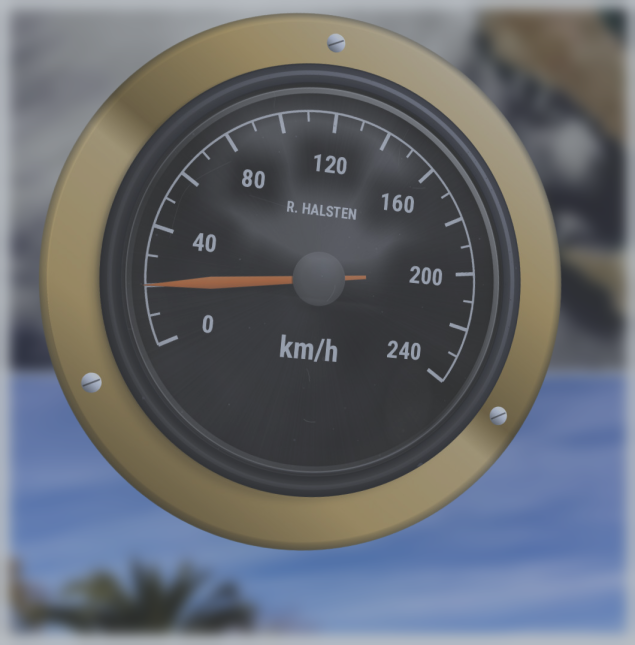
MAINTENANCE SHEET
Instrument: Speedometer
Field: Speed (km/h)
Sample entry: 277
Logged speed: 20
